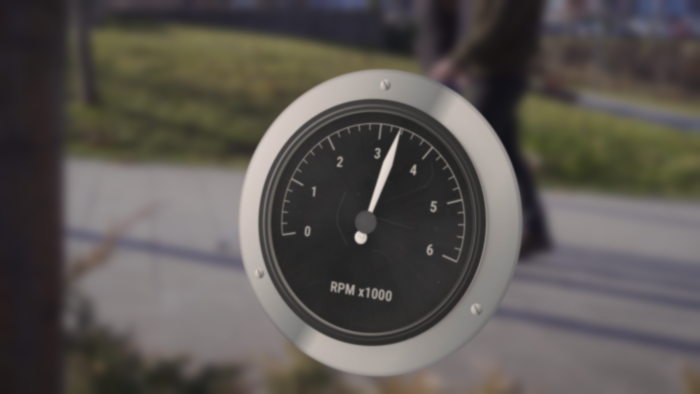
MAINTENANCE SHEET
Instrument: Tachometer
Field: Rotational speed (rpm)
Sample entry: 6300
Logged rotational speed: 3400
